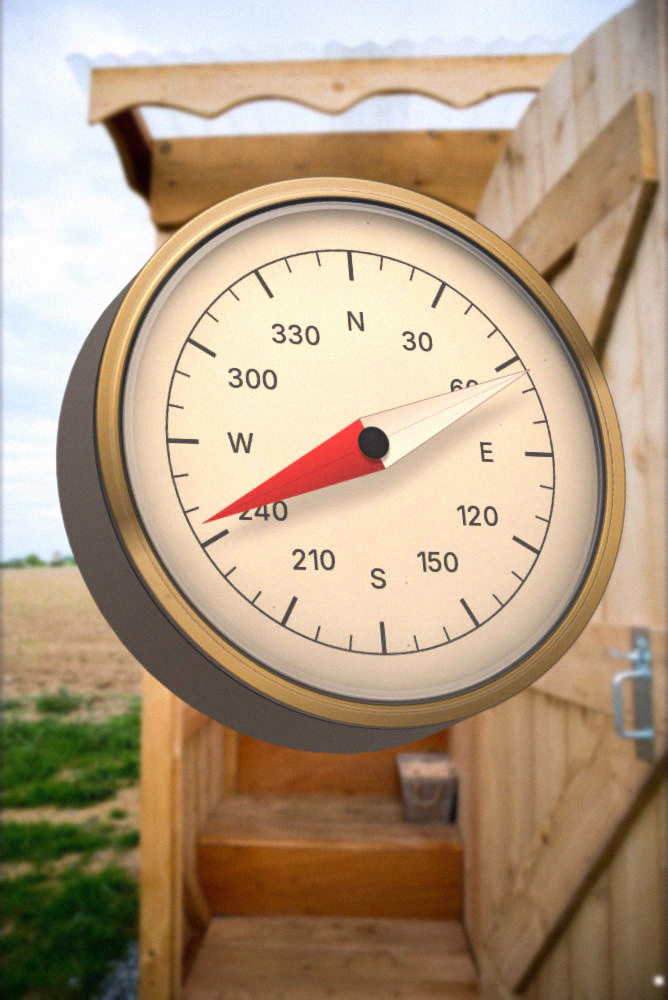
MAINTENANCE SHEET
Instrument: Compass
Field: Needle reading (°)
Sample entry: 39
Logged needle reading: 245
